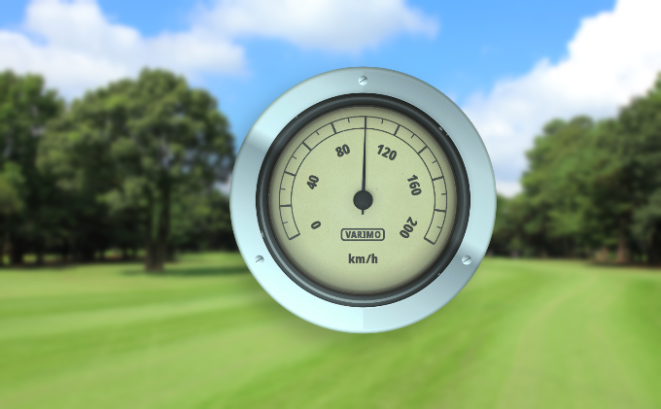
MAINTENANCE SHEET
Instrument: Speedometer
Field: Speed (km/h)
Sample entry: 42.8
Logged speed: 100
